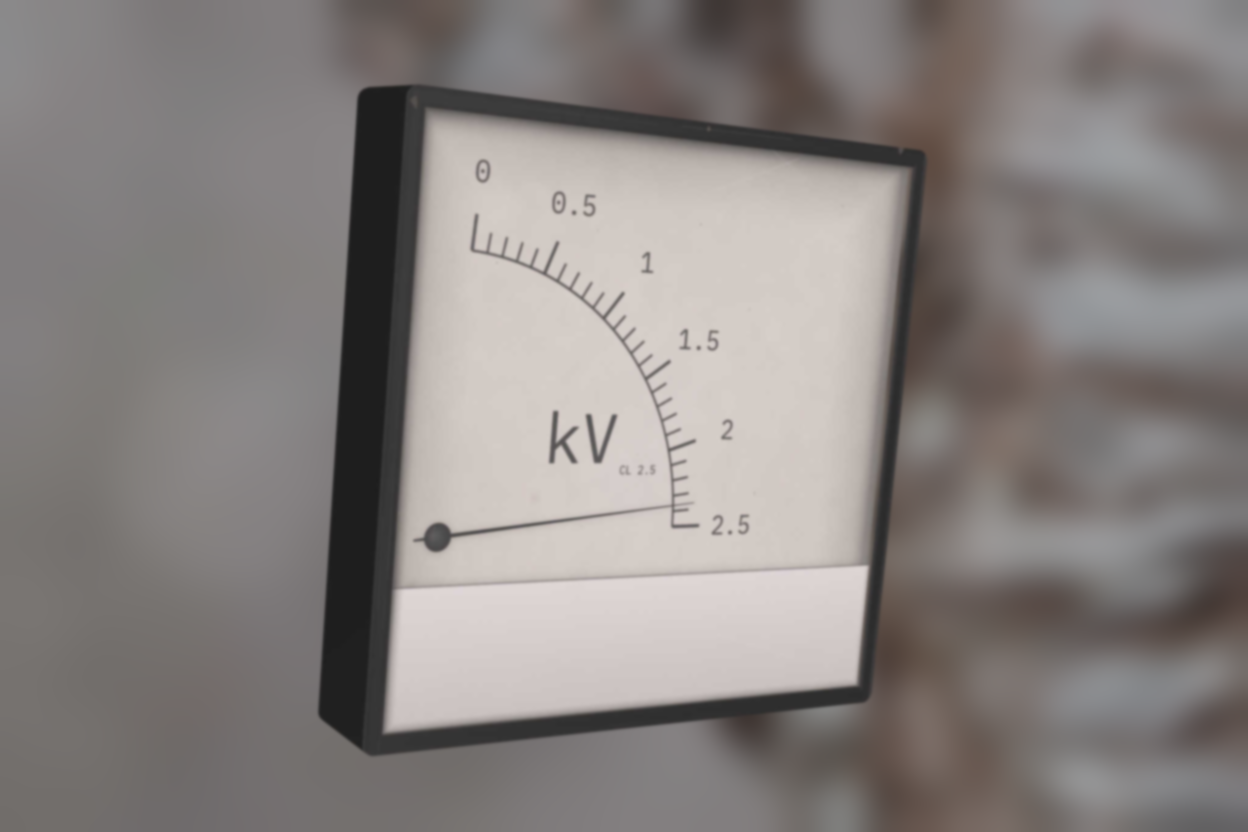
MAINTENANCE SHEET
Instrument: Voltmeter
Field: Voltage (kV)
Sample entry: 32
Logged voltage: 2.35
